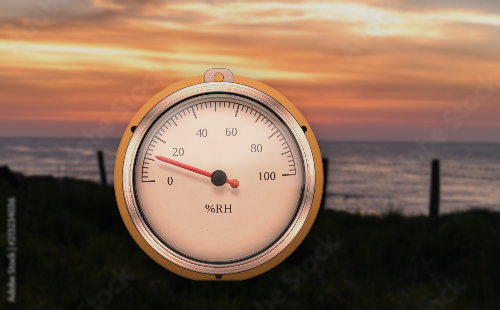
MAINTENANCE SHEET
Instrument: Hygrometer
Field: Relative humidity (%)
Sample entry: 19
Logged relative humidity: 12
